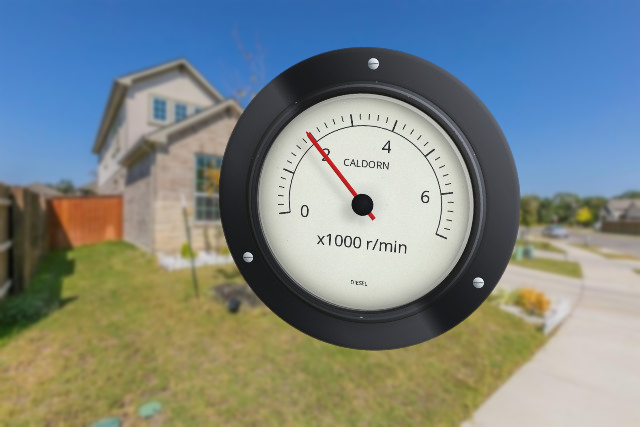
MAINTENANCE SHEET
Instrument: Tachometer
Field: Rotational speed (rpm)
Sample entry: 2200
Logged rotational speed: 2000
